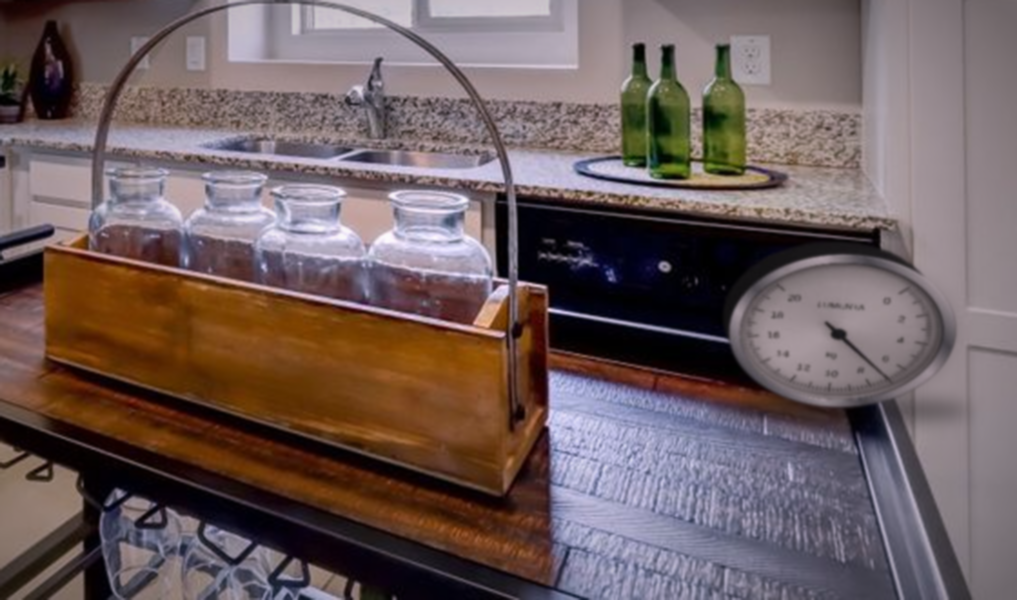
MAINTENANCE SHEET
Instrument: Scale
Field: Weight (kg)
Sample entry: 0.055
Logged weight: 7
